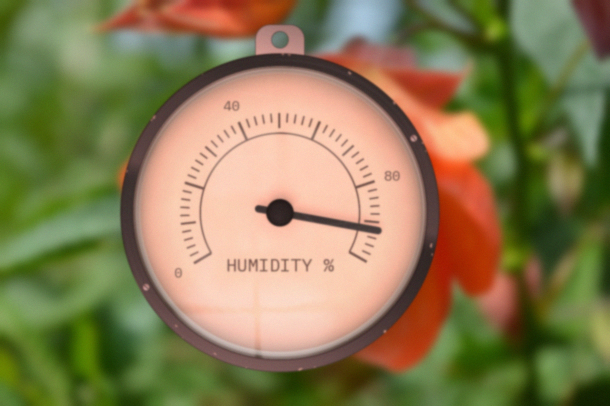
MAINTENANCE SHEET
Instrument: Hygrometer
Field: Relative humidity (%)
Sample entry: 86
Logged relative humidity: 92
